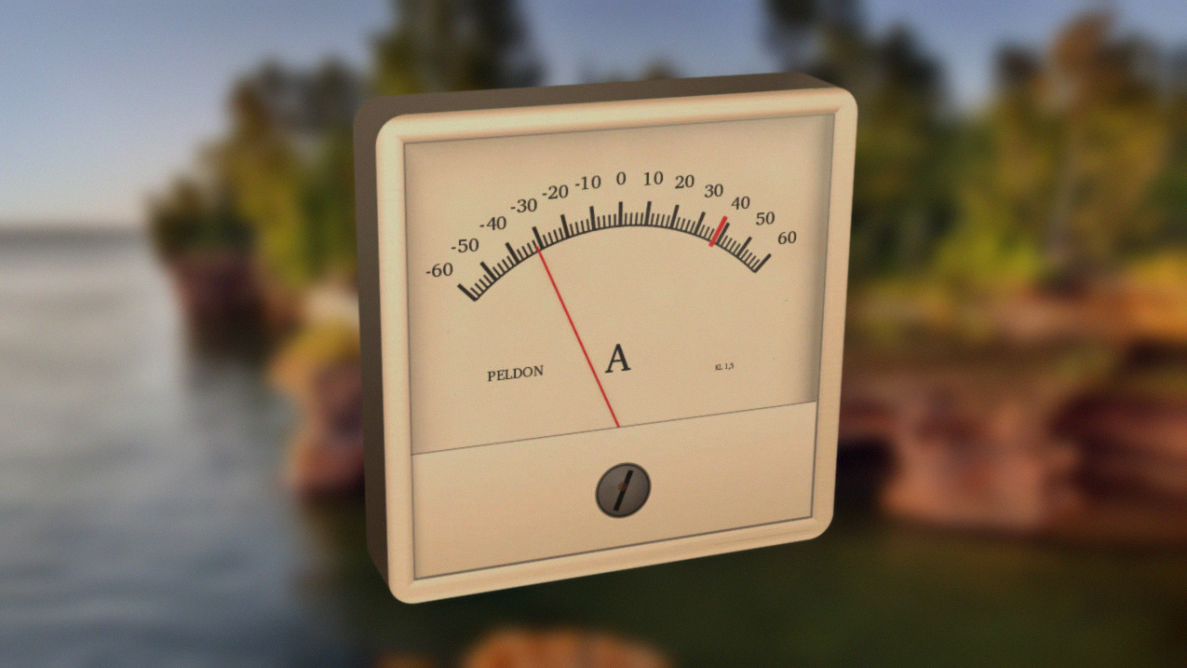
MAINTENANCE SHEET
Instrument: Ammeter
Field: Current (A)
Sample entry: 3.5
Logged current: -32
